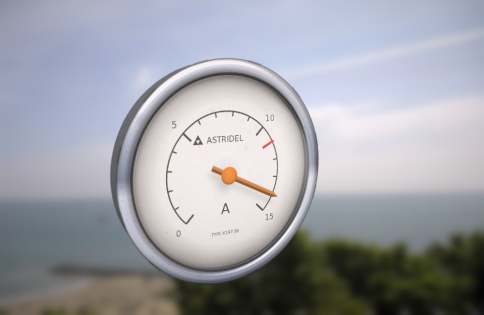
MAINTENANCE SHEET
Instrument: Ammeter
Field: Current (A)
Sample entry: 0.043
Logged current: 14
